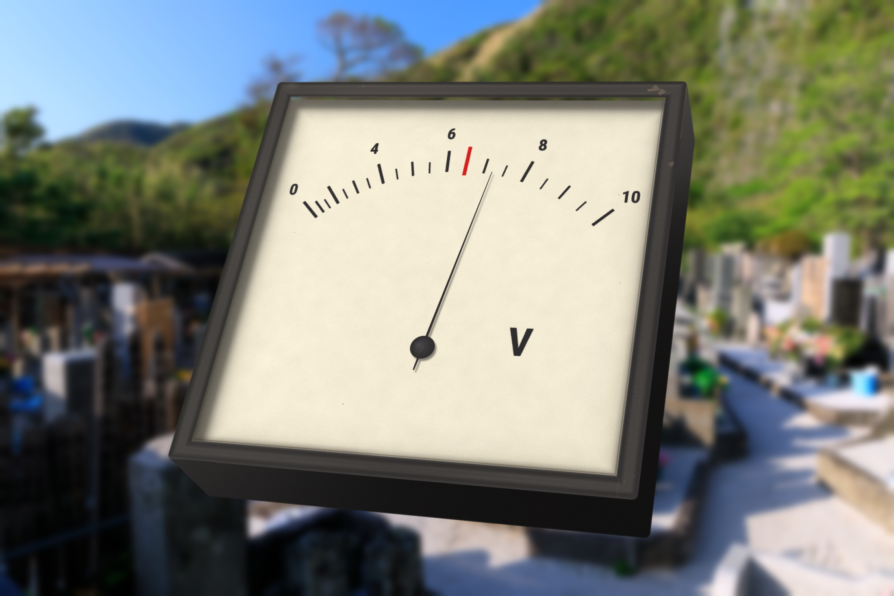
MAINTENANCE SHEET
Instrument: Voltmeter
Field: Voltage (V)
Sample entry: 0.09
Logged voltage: 7.25
